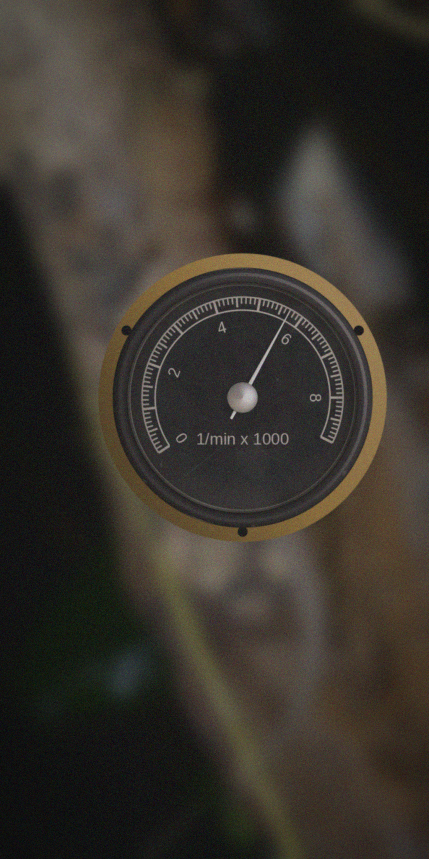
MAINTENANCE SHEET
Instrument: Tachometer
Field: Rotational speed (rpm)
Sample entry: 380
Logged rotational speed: 5700
